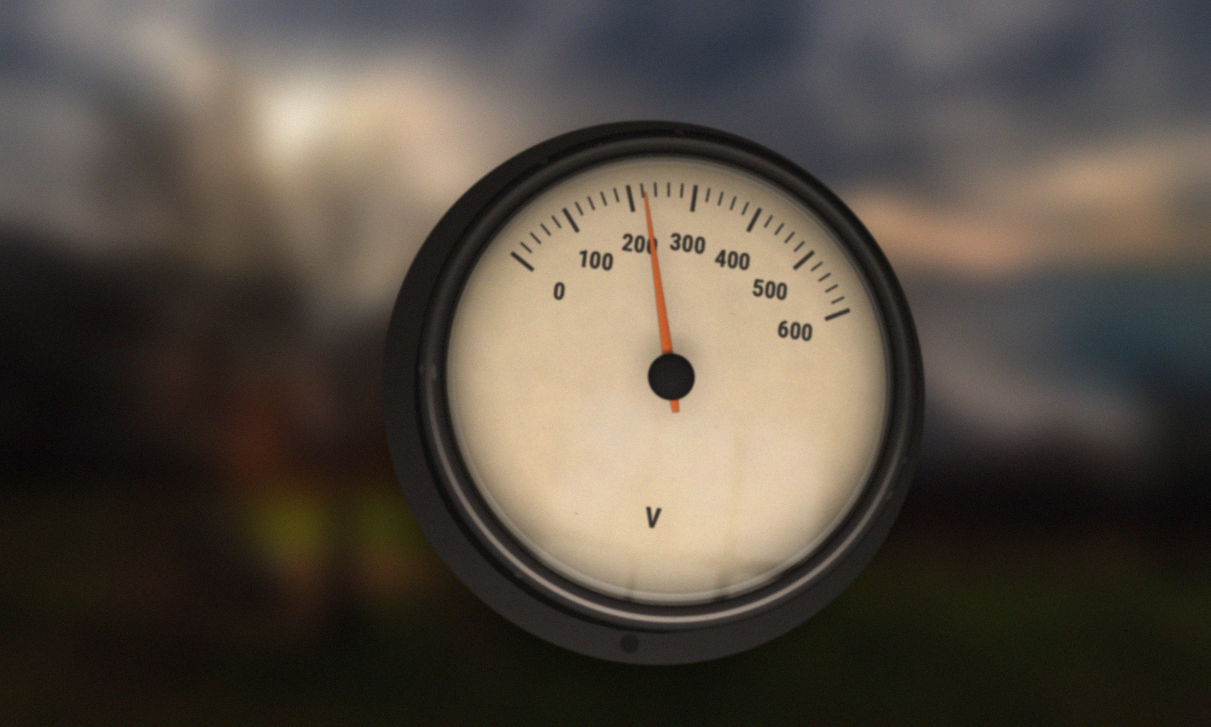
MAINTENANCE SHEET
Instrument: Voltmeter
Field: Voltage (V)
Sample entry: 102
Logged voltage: 220
